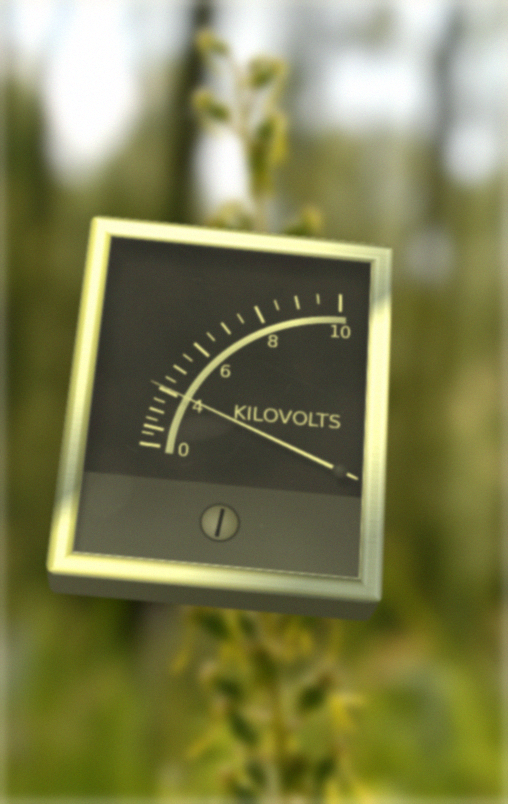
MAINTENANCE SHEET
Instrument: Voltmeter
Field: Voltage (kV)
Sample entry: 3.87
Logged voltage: 4
